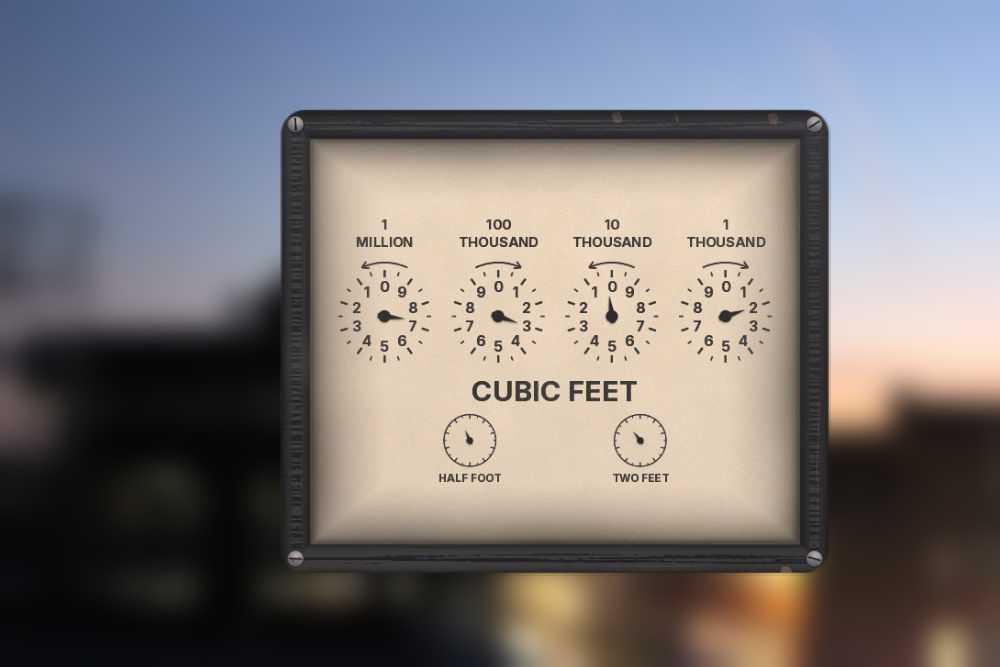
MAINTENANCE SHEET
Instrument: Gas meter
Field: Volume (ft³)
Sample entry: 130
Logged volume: 730200
